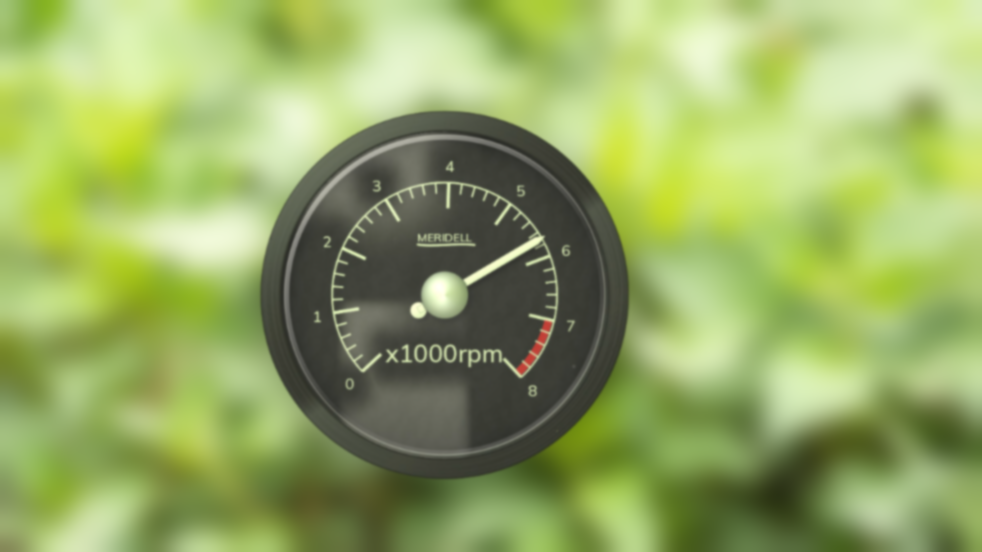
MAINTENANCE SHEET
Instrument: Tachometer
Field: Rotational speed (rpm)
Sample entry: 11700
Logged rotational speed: 5700
